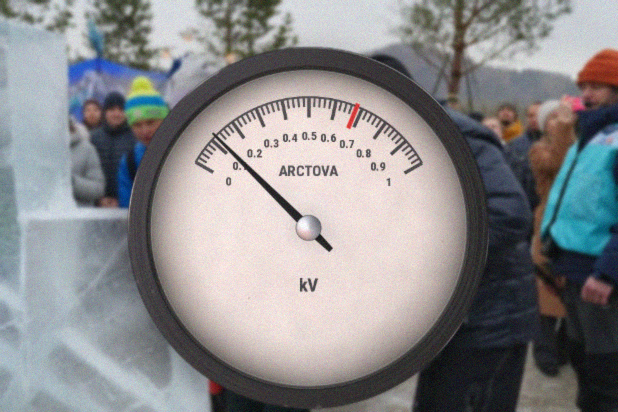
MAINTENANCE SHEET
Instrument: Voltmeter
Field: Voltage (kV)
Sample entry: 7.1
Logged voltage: 0.12
